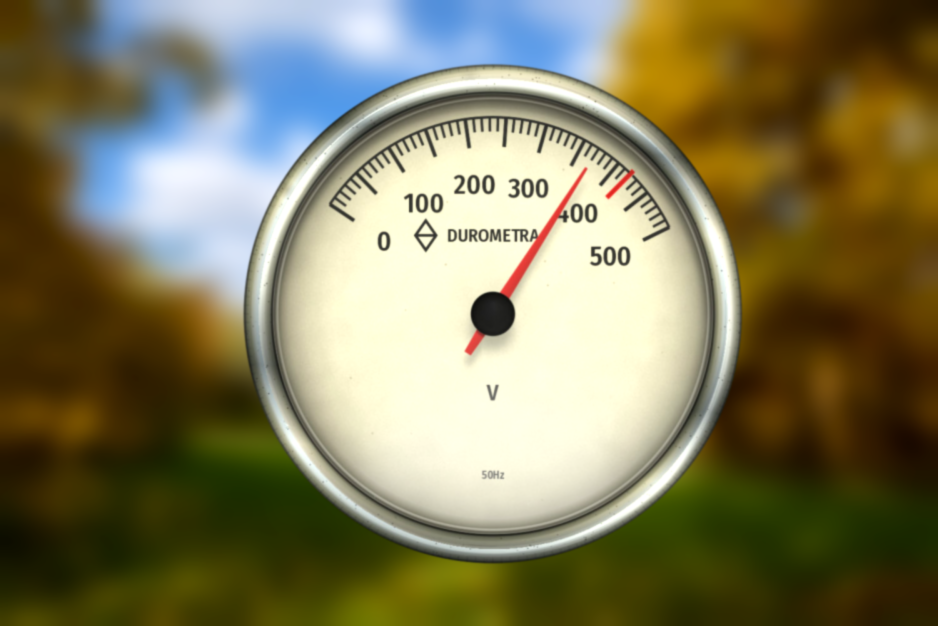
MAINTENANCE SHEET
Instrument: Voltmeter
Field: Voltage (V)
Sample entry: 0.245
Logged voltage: 370
